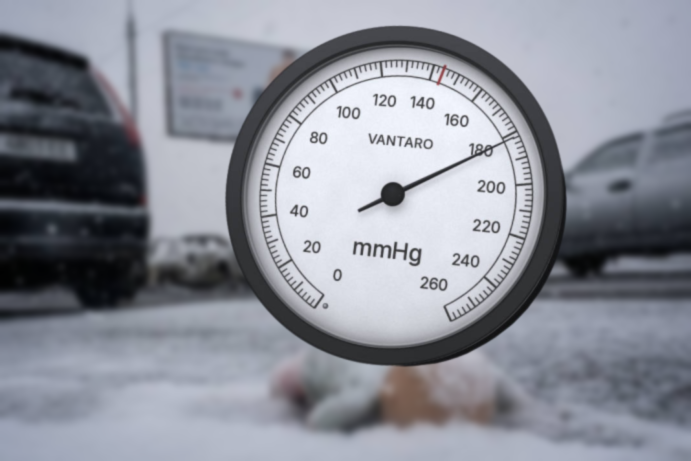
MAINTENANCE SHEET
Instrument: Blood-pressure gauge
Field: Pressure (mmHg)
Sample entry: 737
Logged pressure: 182
